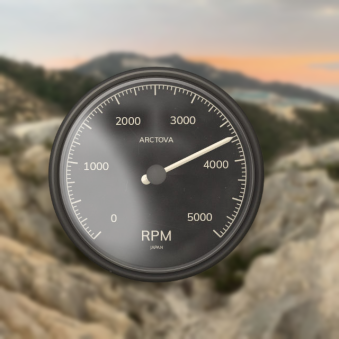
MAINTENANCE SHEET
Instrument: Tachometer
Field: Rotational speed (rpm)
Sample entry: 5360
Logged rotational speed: 3700
